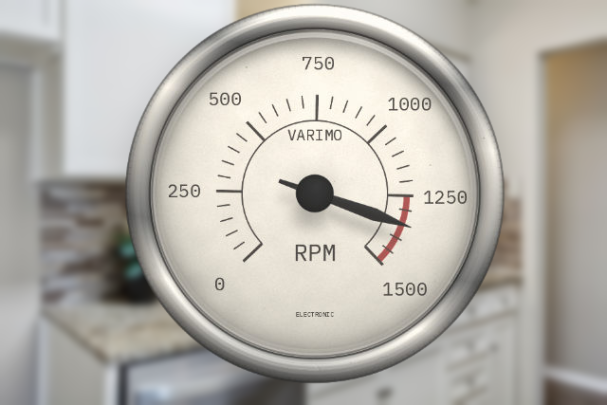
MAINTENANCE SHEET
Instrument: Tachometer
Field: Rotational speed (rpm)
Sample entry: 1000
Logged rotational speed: 1350
